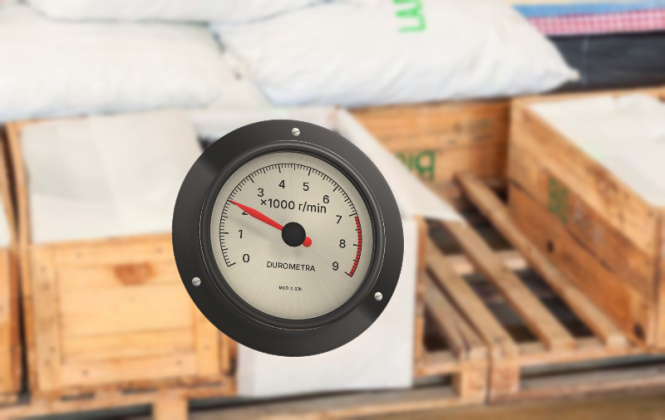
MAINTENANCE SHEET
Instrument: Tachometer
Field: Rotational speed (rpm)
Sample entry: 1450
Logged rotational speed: 2000
